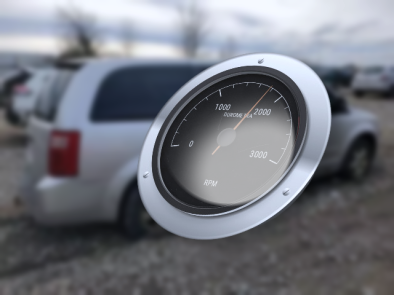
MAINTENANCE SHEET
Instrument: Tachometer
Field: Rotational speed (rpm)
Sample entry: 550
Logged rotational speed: 1800
